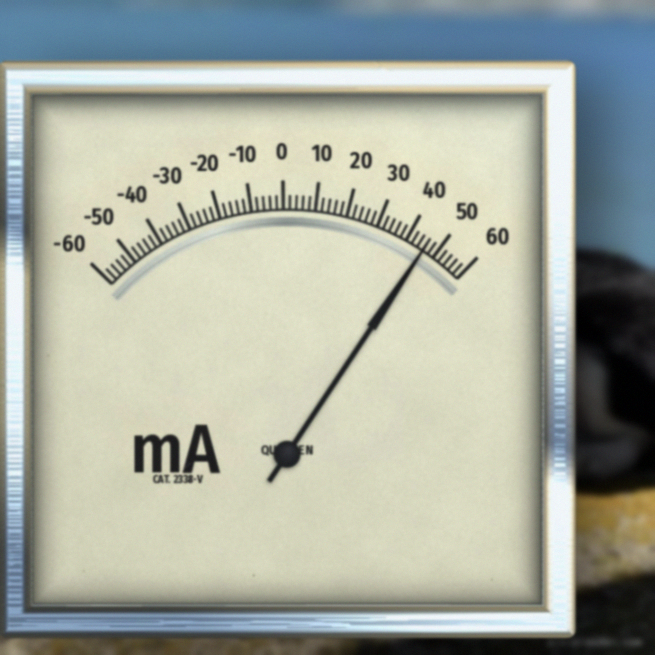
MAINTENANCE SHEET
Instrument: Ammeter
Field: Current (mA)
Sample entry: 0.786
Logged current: 46
